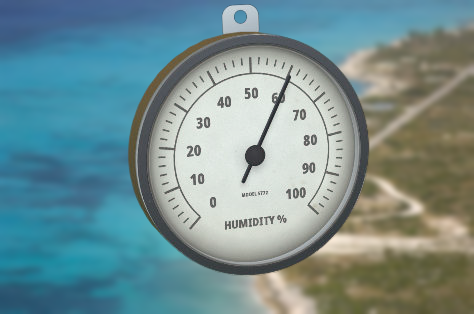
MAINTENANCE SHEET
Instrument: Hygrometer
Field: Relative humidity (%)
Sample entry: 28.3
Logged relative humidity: 60
